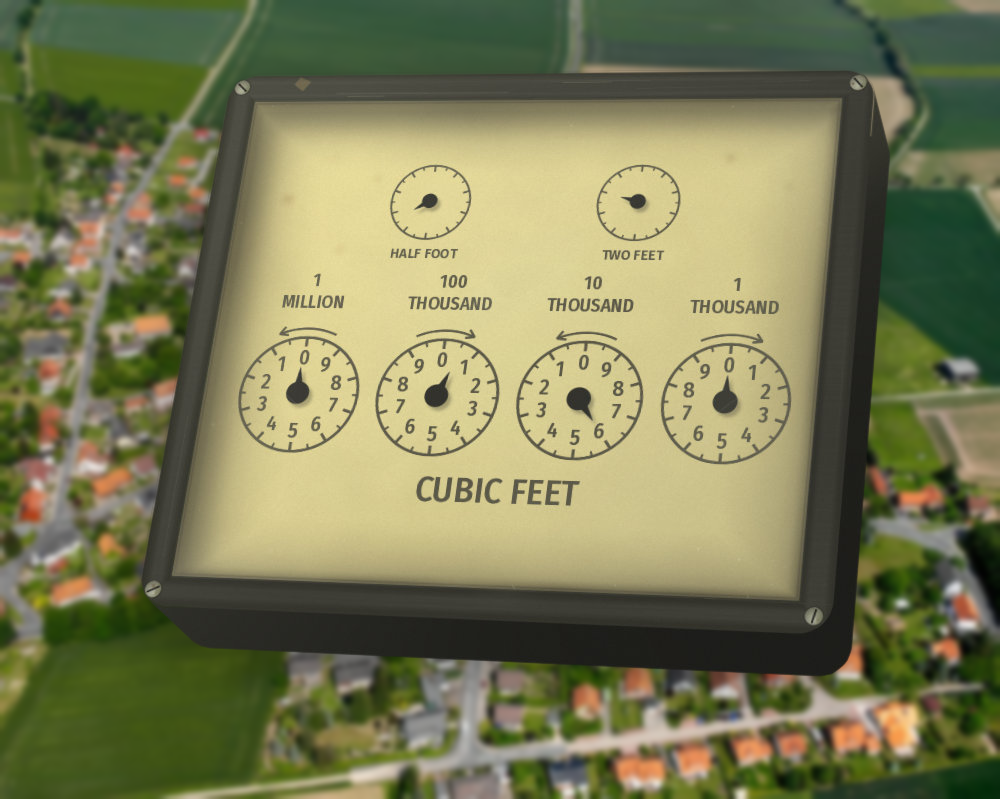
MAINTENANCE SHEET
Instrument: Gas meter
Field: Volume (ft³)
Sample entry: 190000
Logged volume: 6000
